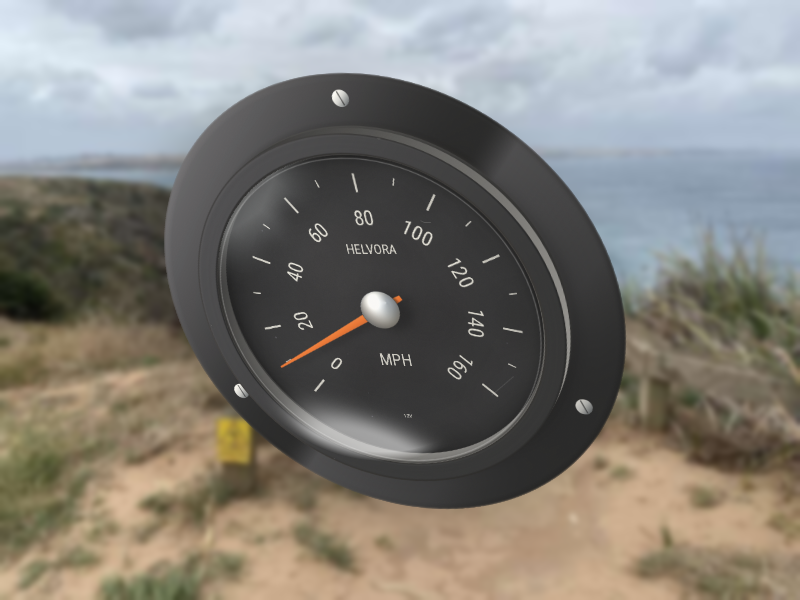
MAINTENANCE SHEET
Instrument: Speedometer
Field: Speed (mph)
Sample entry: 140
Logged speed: 10
